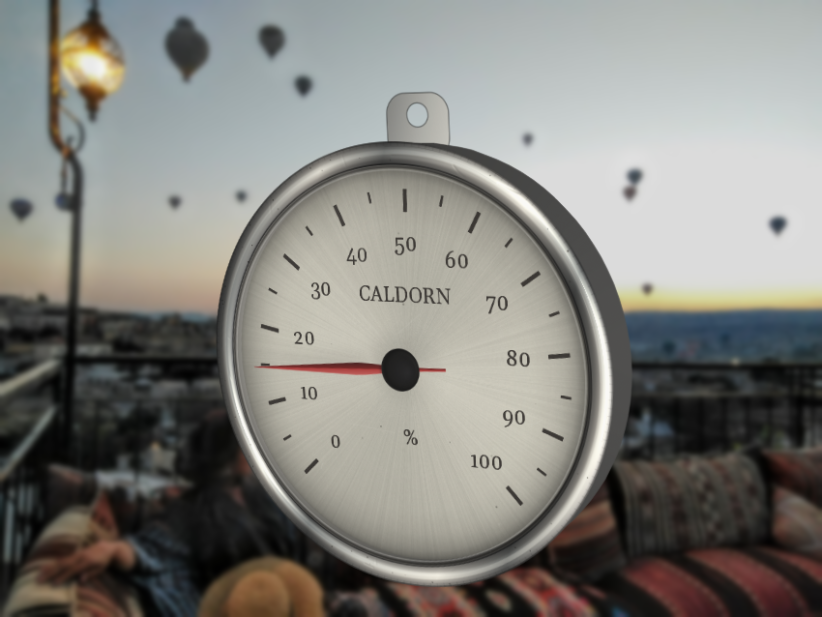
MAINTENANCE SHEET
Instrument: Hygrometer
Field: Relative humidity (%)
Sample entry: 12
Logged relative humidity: 15
